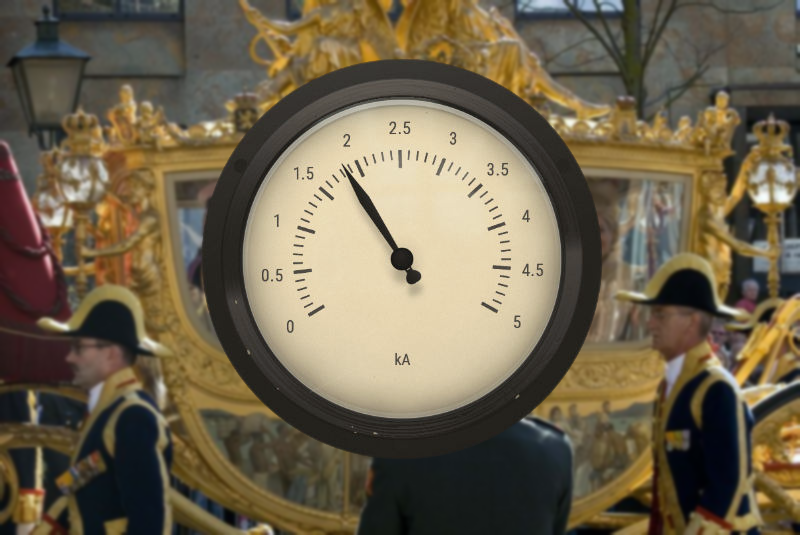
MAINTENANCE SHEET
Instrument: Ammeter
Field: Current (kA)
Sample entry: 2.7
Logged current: 1.85
